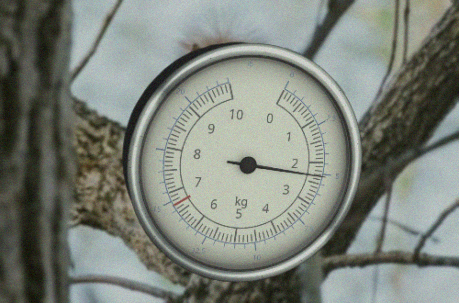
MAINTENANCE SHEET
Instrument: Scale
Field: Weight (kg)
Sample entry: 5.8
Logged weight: 2.3
